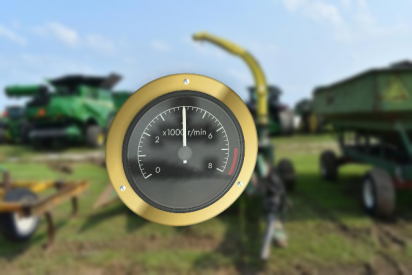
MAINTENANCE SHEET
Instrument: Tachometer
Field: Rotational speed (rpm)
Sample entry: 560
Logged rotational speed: 4000
